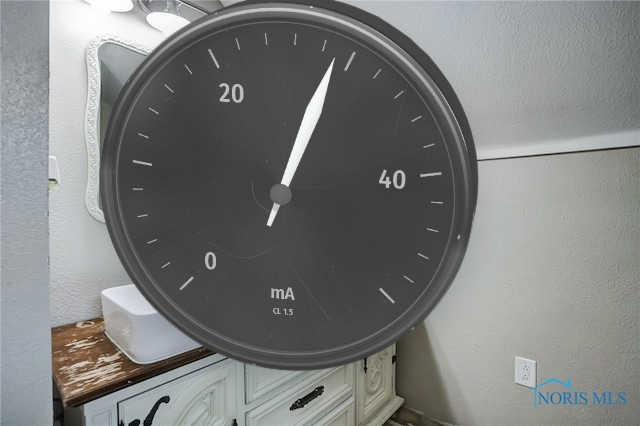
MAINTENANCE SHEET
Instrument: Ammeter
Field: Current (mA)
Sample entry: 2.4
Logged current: 29
